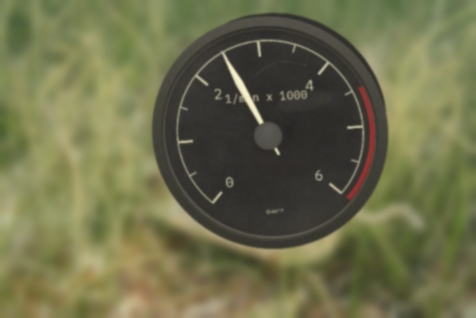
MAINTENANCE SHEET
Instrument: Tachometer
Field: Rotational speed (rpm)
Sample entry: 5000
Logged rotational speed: 2500
